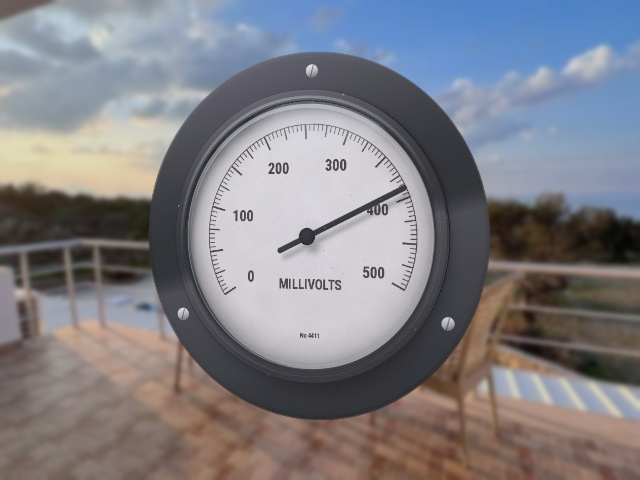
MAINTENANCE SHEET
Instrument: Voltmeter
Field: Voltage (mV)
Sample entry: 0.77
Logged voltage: 390
